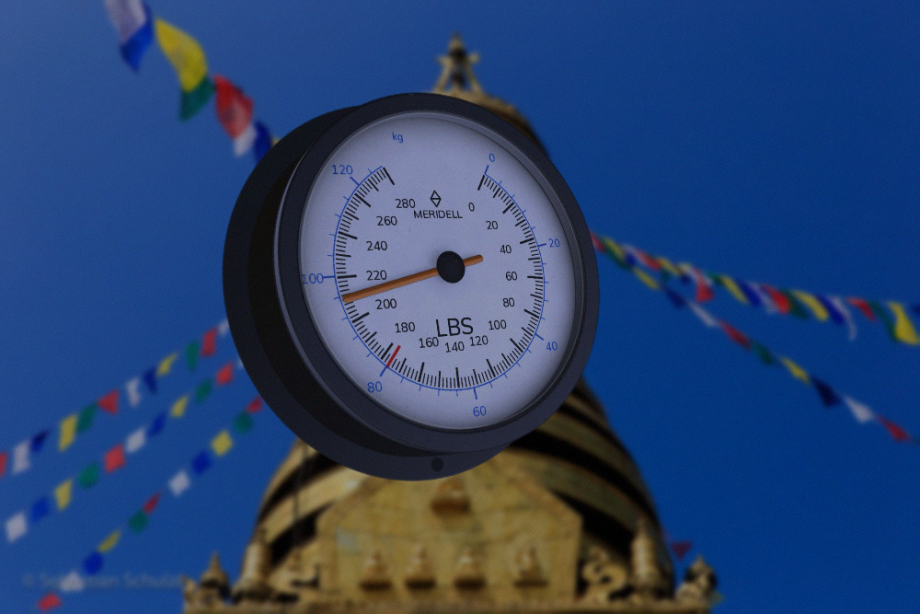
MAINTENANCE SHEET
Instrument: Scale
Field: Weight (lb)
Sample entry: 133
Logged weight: 210
